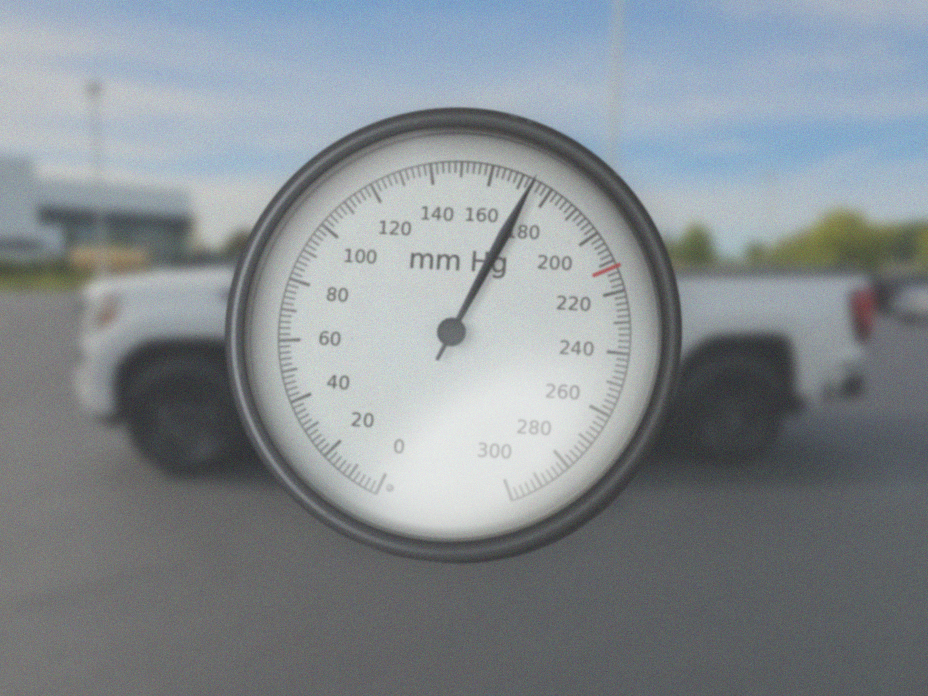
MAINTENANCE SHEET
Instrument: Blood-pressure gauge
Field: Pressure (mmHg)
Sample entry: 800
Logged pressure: 174
